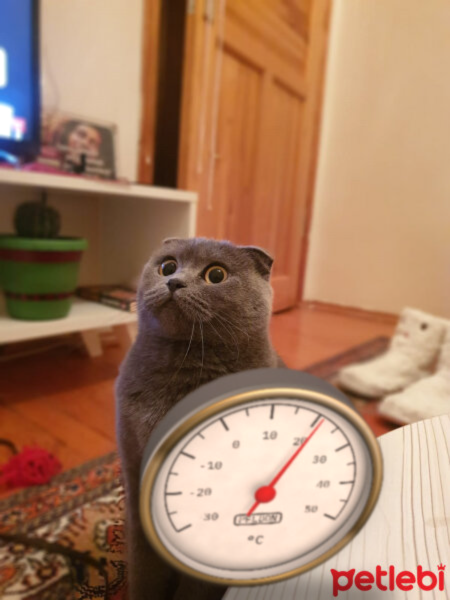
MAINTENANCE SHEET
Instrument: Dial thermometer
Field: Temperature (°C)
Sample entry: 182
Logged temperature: 20
